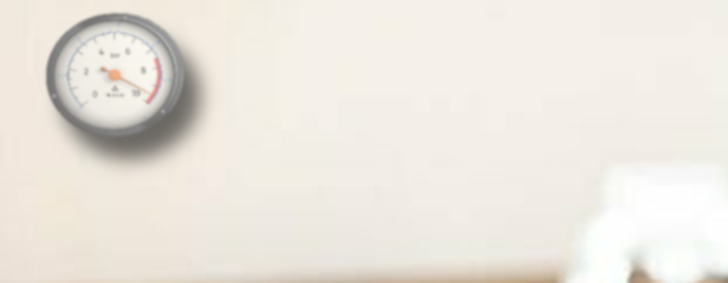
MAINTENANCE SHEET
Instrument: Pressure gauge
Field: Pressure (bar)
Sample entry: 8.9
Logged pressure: 9.5
